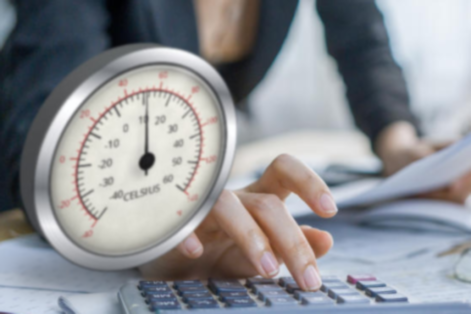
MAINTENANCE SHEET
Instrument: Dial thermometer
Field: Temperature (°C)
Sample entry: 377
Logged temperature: 10
